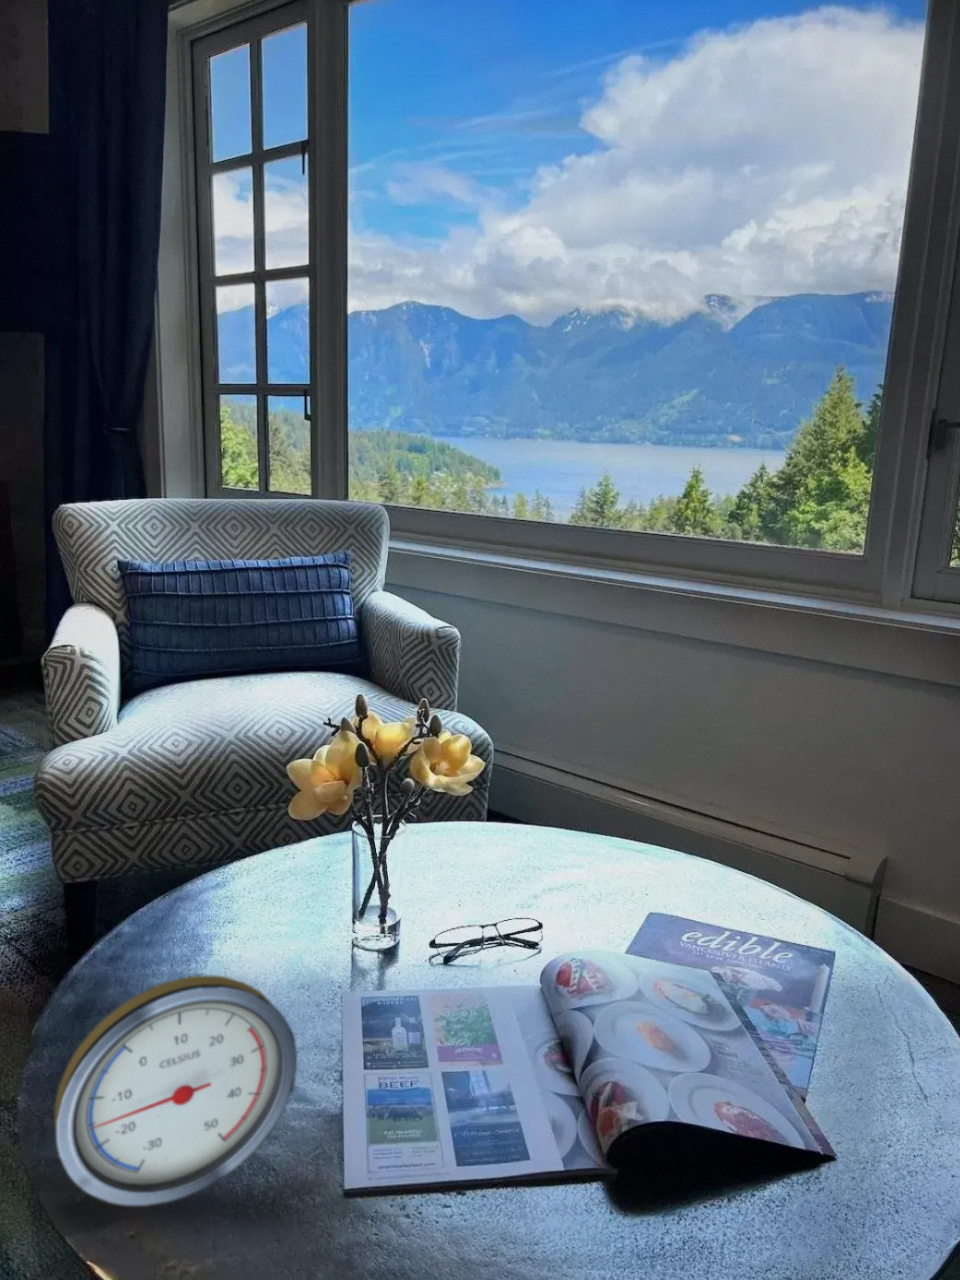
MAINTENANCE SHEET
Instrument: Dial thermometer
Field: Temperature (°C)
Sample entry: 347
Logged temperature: -15
